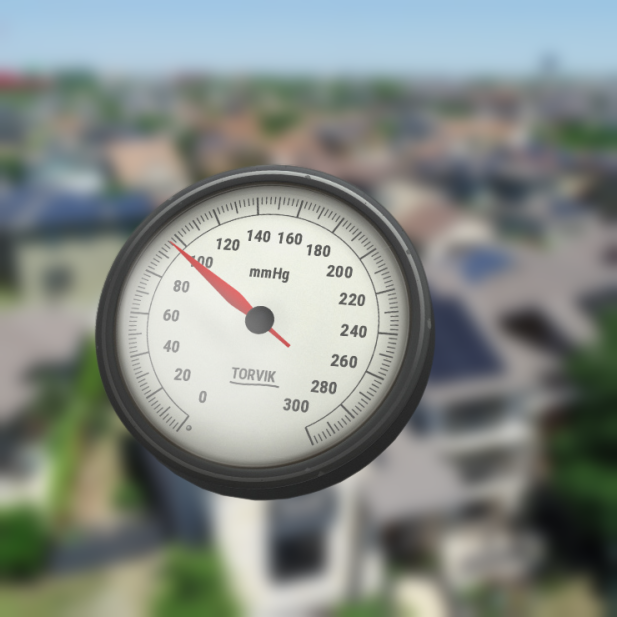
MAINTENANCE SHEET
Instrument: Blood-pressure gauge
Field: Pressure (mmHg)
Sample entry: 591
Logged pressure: 96
